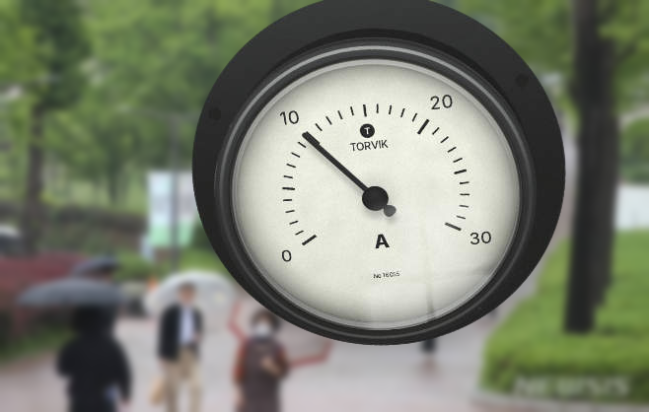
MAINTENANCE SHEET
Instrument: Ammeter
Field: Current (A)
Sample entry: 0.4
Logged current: 10
